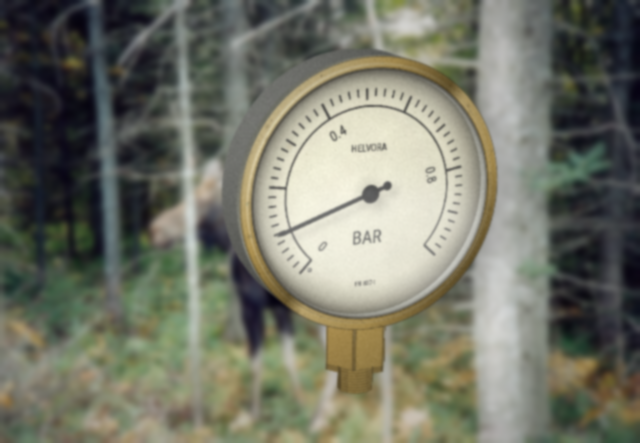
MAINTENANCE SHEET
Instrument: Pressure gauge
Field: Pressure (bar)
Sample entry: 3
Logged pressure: 0.1
